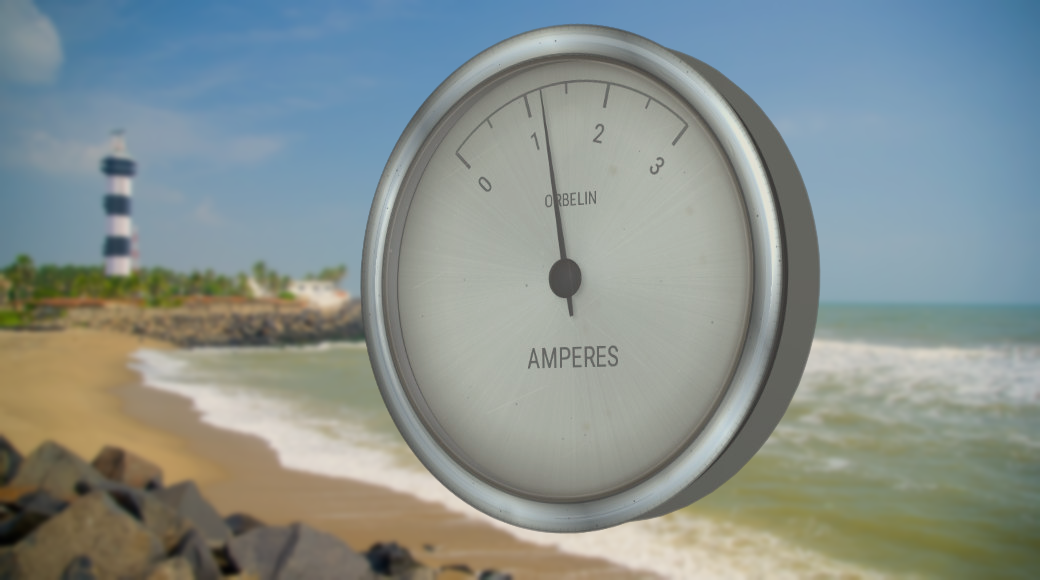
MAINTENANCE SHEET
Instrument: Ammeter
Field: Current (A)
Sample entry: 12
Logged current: 1.25
